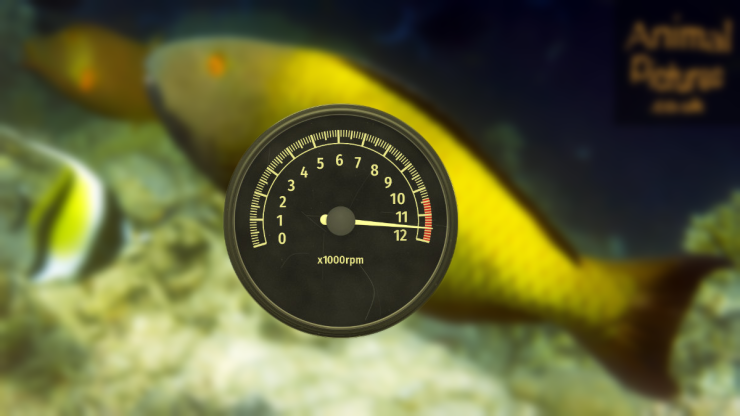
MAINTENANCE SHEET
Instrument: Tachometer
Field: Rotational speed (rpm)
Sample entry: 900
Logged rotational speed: 11500
